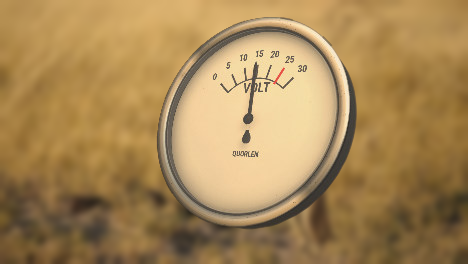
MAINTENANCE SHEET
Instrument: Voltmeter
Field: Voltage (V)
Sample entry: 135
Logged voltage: 15
